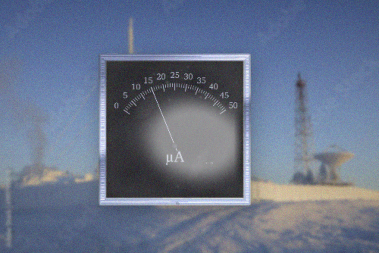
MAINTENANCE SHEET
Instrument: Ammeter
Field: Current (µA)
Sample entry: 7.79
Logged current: 15
